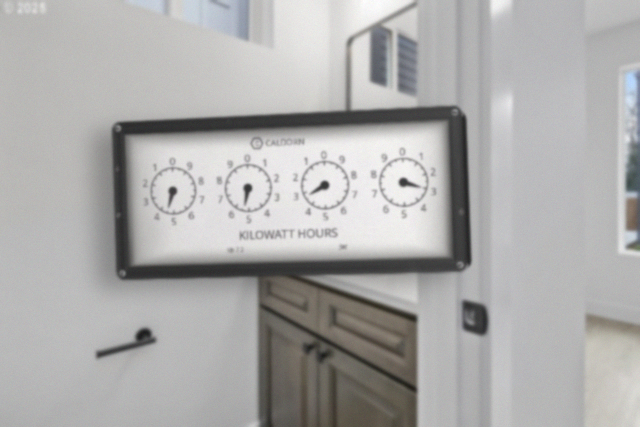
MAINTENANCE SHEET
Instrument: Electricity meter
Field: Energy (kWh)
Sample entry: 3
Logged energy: 4533
